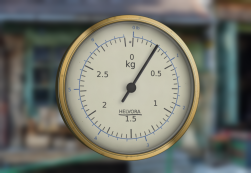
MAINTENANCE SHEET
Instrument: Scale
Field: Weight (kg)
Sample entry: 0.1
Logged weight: 0.25
